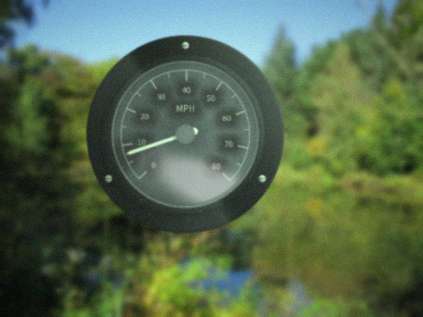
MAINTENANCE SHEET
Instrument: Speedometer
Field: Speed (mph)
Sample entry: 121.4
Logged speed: 7.5
